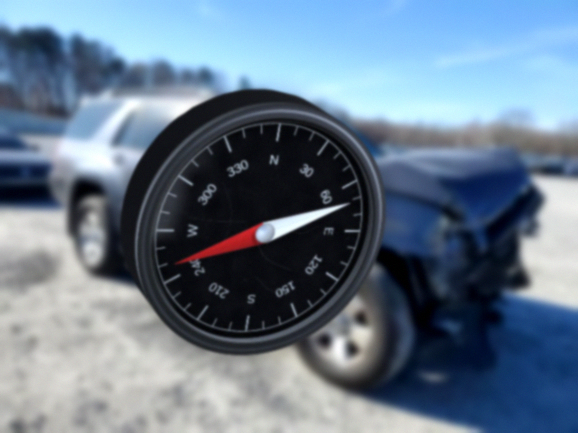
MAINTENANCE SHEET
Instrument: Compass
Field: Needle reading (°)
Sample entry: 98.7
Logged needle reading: 250
